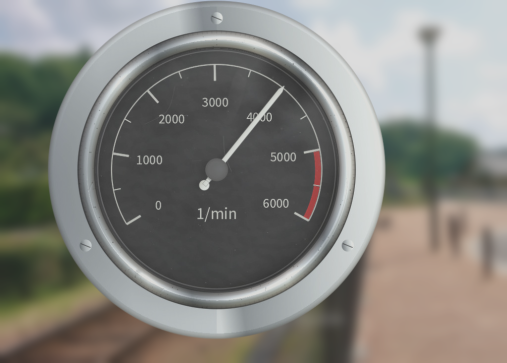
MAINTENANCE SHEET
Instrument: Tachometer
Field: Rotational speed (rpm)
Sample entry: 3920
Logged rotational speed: 4000
